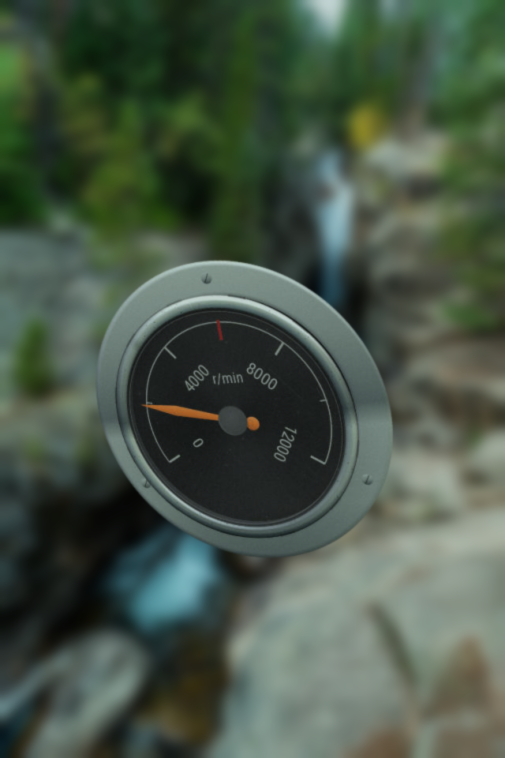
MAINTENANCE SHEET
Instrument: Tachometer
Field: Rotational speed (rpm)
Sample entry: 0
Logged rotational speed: 2000
